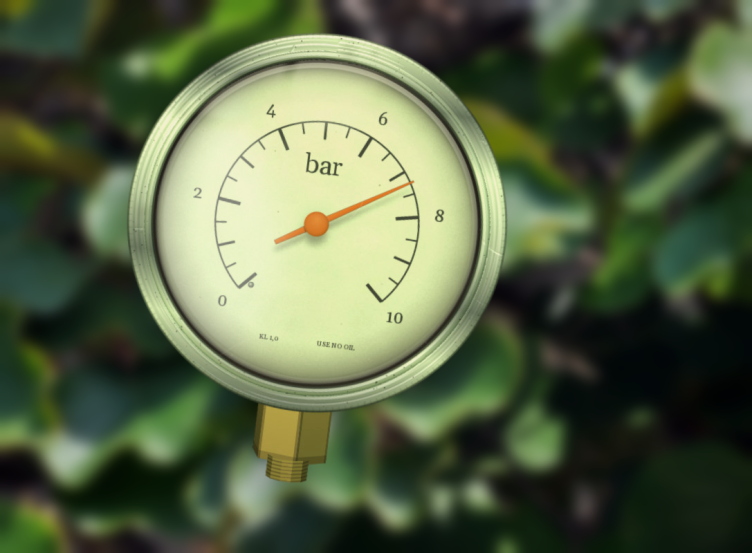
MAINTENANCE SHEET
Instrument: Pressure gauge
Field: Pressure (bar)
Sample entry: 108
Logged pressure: 7.25
